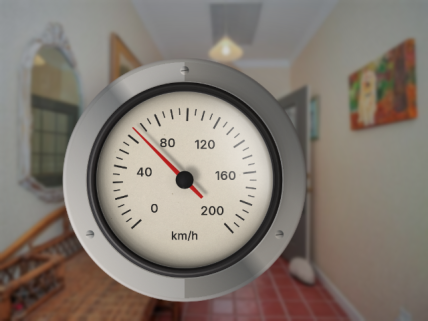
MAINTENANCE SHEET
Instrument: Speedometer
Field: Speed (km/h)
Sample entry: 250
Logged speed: 65
